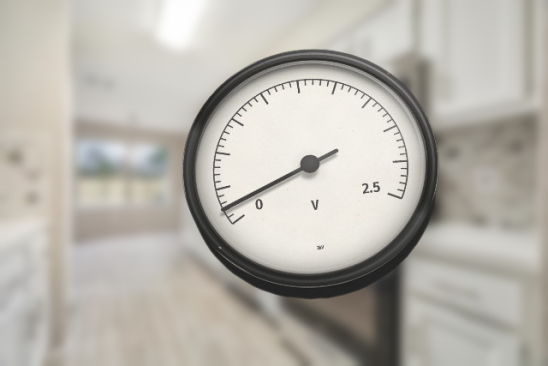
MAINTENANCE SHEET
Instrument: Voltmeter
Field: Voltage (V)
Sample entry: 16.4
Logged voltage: 0.1
